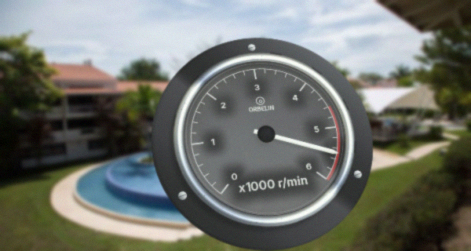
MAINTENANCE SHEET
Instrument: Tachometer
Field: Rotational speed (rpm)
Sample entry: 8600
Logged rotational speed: 5500
